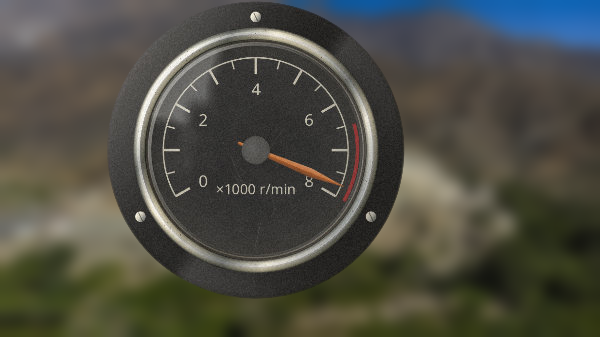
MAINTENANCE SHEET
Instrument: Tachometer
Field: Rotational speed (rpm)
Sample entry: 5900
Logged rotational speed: 7750
